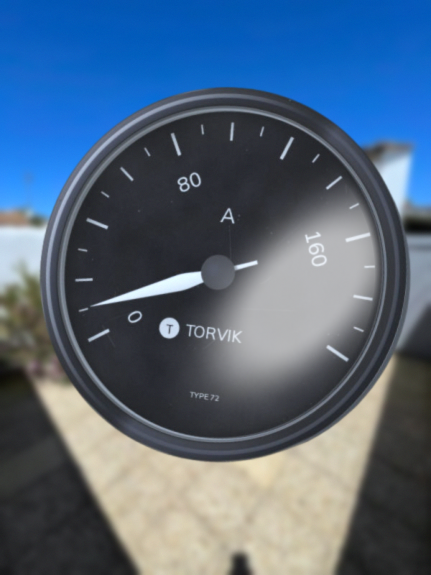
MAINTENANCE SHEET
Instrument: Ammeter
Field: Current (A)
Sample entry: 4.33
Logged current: 10
